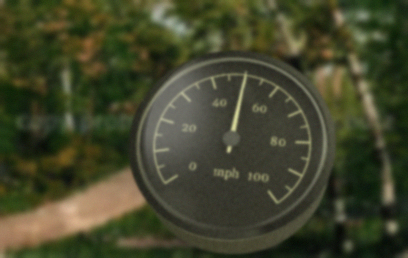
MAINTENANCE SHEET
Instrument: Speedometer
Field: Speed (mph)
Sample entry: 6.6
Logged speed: 50
